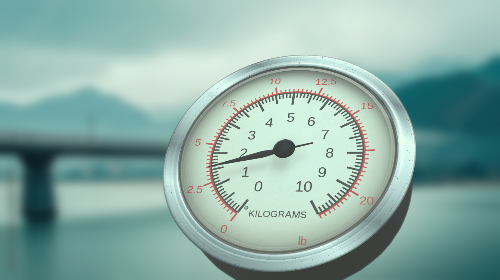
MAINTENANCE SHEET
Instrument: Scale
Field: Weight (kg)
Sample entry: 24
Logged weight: 1.5
